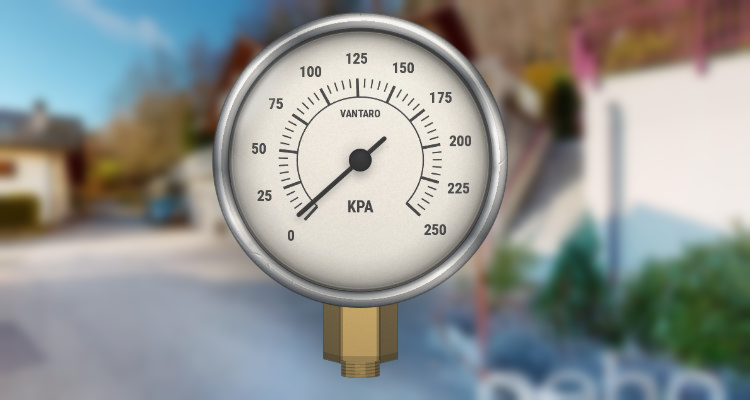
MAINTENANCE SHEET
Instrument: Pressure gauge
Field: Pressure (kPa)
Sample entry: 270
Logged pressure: 5
